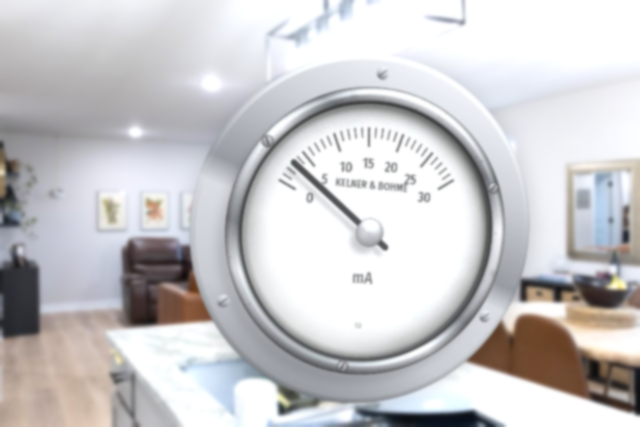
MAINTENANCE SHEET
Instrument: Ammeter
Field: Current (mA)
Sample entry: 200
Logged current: 3
